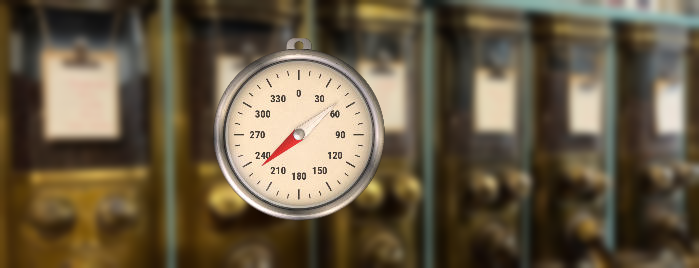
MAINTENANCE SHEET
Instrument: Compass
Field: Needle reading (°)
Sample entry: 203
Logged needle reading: 230
